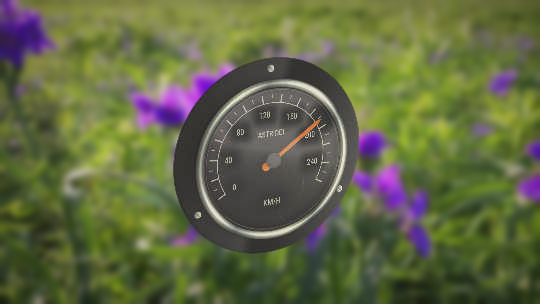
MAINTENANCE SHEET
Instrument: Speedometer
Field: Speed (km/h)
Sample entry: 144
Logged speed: 190
